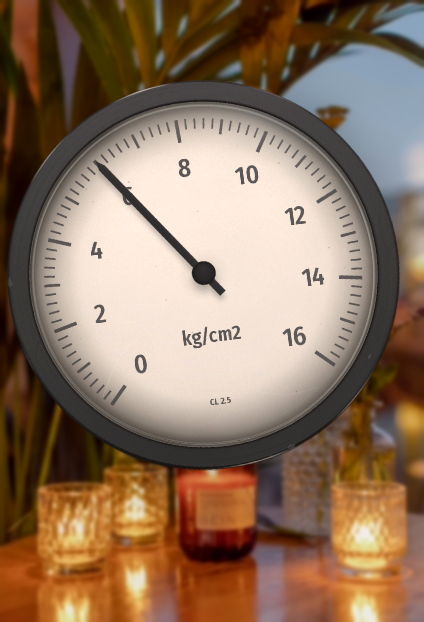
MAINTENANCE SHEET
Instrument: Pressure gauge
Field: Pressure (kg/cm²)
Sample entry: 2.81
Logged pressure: 6
